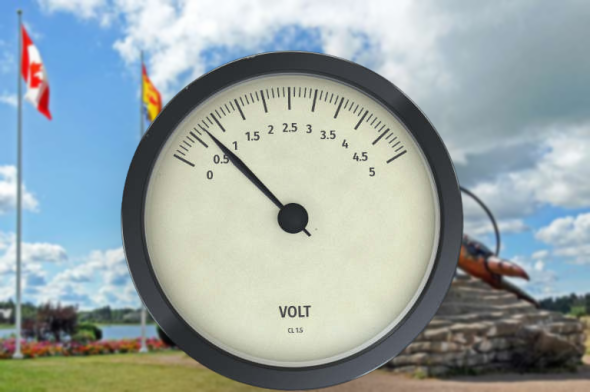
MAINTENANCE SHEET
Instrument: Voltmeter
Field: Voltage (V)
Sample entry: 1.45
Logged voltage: 0.7
